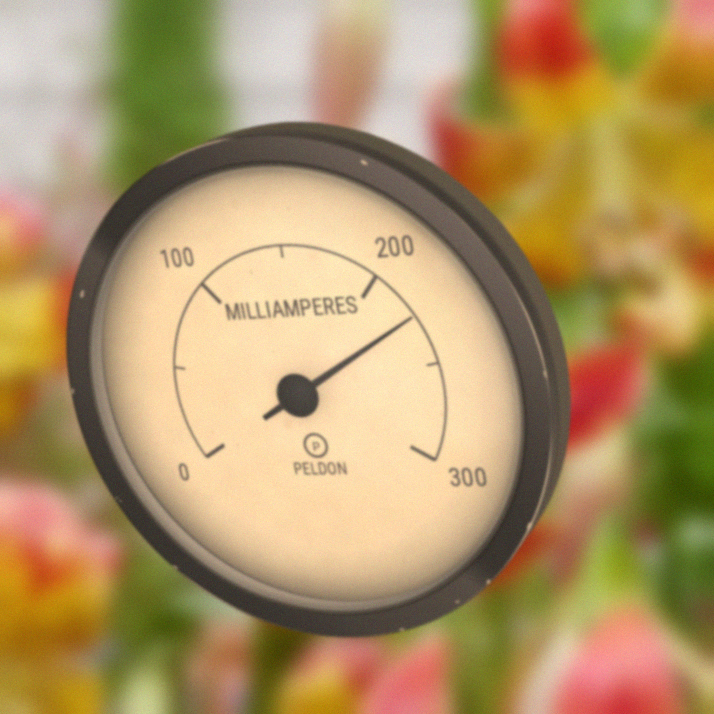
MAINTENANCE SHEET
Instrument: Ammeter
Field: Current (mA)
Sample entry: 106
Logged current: 225
